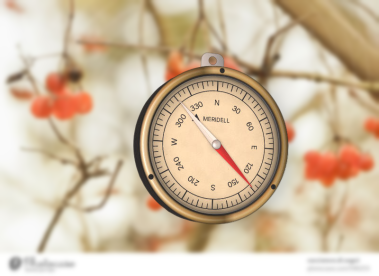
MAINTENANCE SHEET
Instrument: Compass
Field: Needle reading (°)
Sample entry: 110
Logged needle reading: 135
